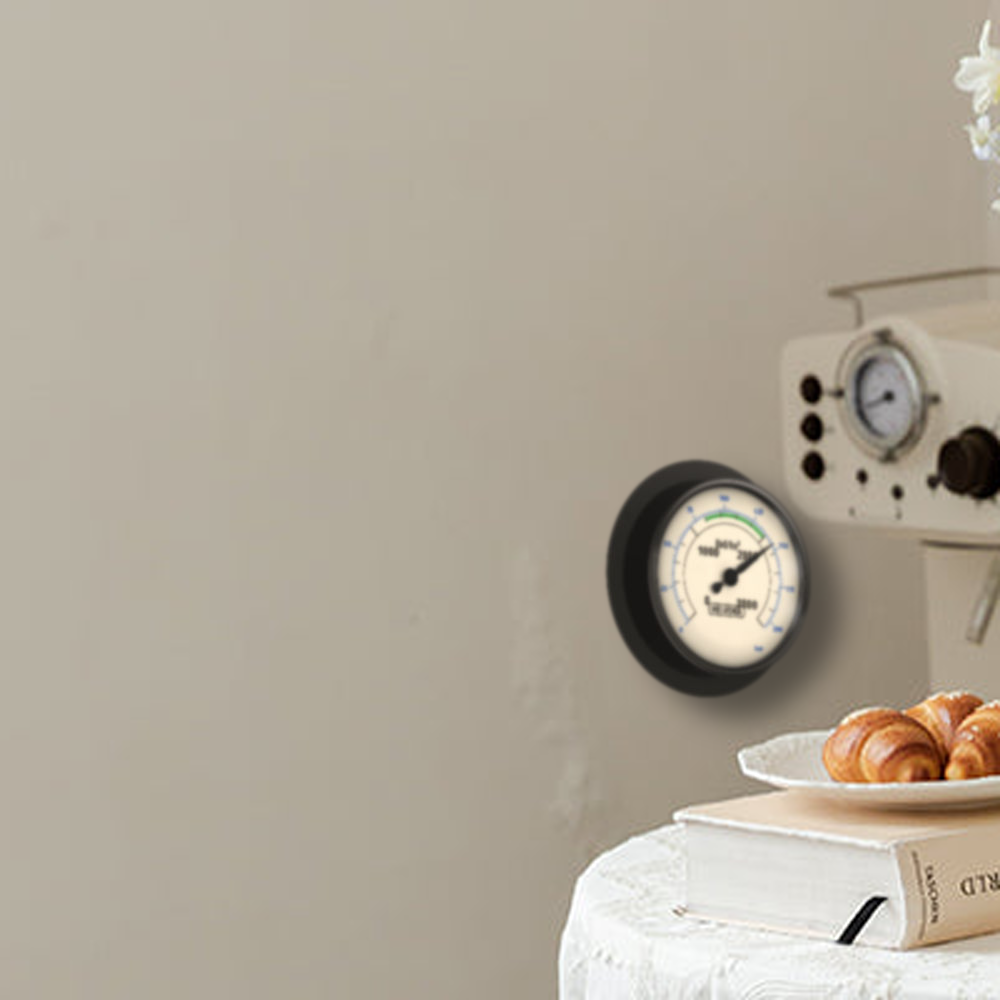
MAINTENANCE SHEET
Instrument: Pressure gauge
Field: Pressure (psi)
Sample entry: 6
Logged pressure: 2100
